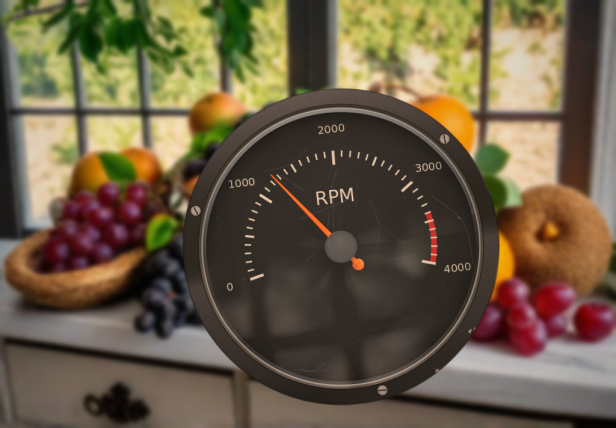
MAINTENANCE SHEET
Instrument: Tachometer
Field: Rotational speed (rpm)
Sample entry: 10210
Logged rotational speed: 1250
